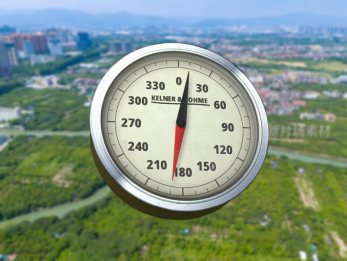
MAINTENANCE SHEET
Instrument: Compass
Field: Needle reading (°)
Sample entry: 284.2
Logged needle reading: 190
